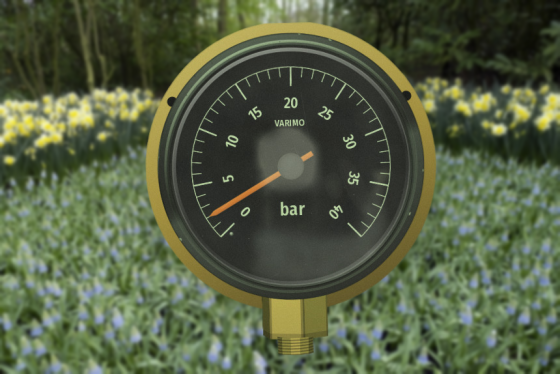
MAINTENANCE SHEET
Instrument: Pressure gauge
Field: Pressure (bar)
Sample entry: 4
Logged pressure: 2
